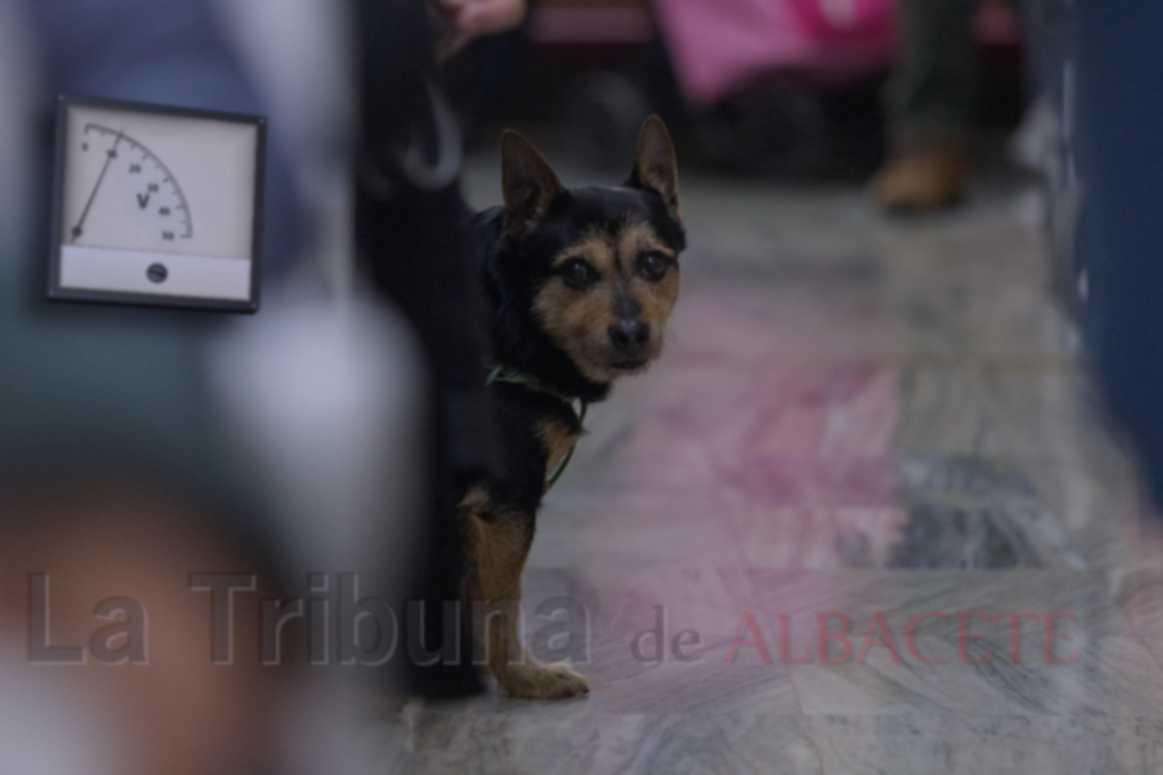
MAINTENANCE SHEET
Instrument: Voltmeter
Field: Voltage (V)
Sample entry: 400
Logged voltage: 10
